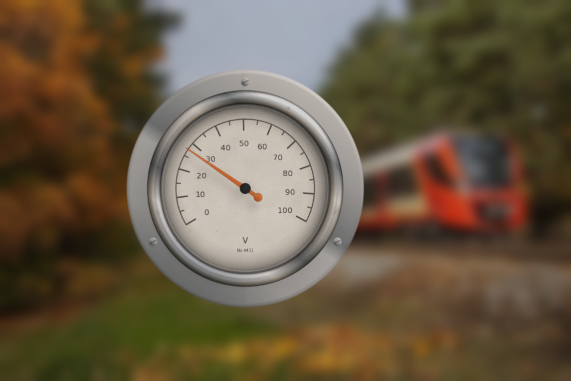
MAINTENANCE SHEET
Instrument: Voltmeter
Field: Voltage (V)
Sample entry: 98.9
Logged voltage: 27.5
